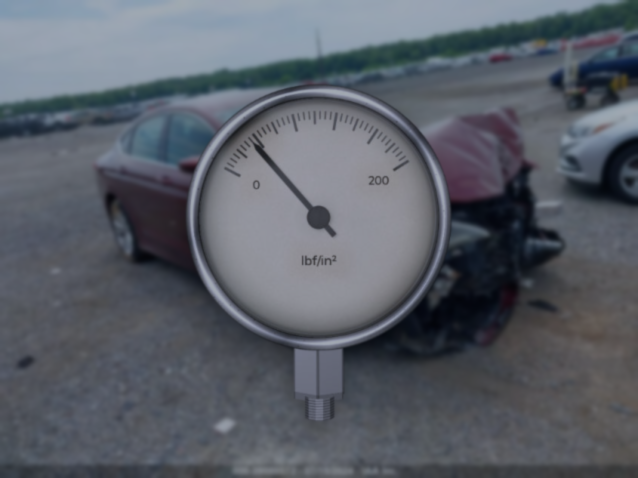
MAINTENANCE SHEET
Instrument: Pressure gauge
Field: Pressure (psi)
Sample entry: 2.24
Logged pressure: 35
